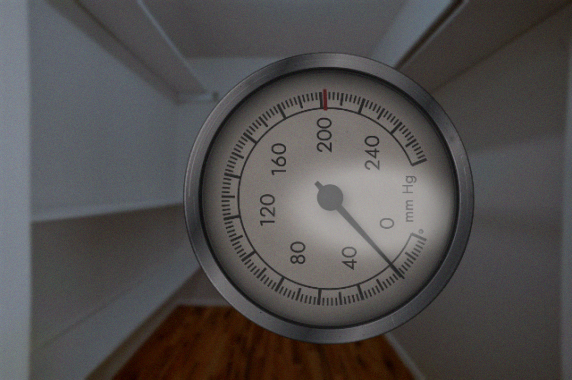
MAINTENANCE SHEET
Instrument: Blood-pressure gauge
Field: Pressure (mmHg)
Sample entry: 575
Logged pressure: 20
